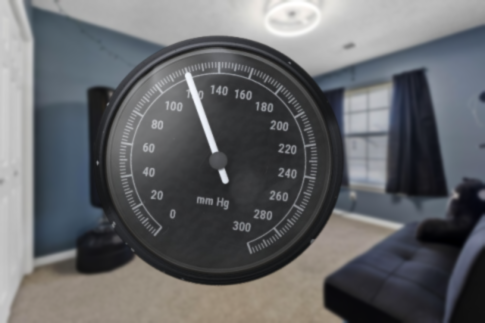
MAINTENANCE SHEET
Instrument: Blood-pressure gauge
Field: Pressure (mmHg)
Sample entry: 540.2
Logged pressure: 120
